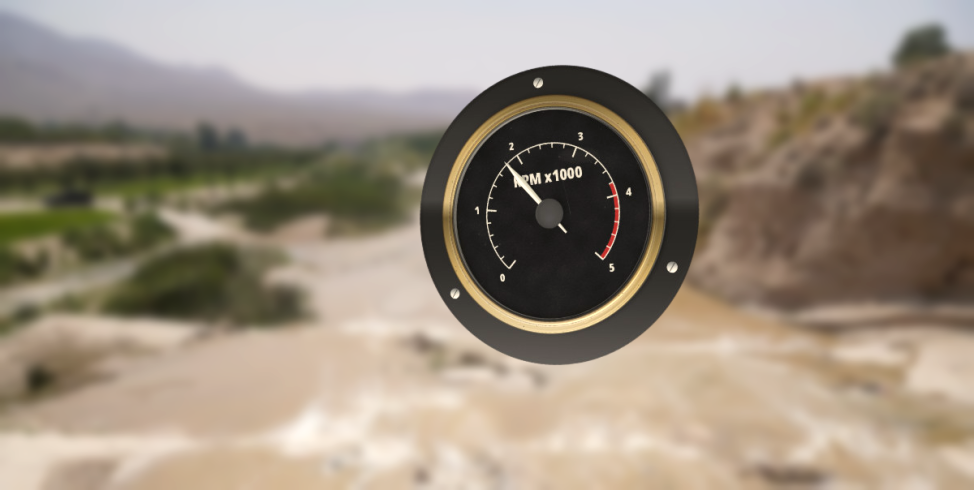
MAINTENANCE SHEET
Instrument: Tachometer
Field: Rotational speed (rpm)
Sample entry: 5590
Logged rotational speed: 1800
